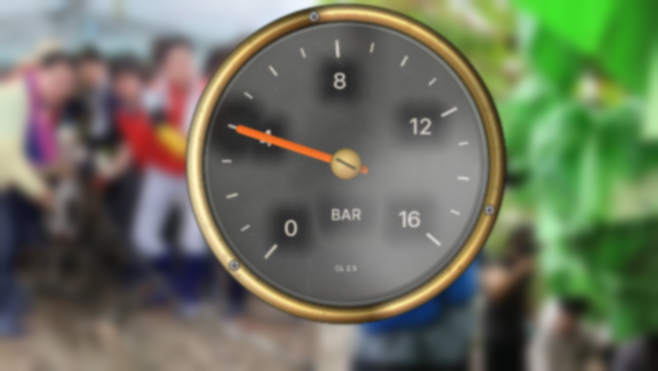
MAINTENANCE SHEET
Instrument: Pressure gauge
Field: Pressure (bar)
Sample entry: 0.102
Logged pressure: 4
